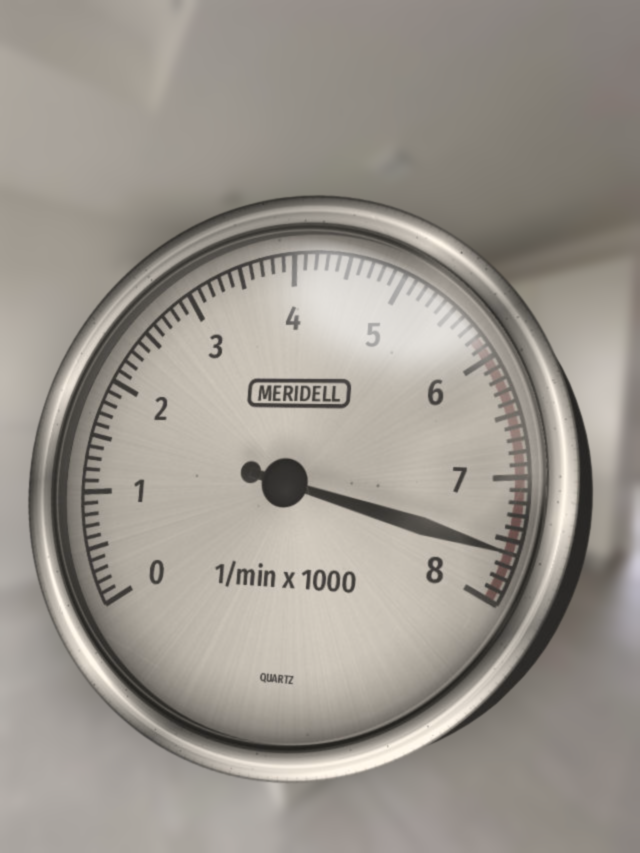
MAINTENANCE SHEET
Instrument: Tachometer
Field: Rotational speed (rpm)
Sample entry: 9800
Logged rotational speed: 7600
